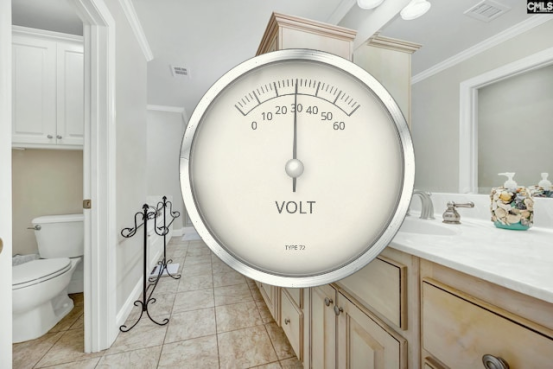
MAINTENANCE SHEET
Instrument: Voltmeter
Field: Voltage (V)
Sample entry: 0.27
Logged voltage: 30
